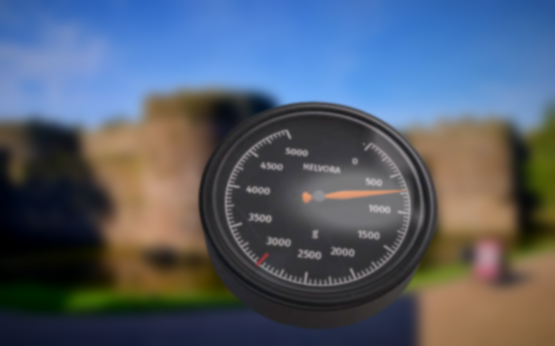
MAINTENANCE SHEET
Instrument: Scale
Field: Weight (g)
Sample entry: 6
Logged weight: 750
